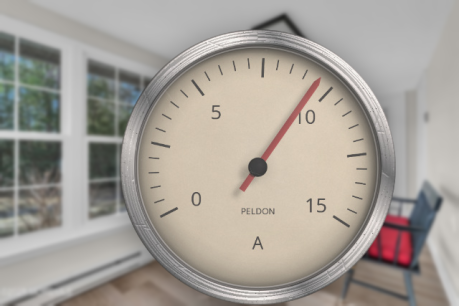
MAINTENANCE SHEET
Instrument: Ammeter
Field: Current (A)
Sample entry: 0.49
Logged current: 9.5
